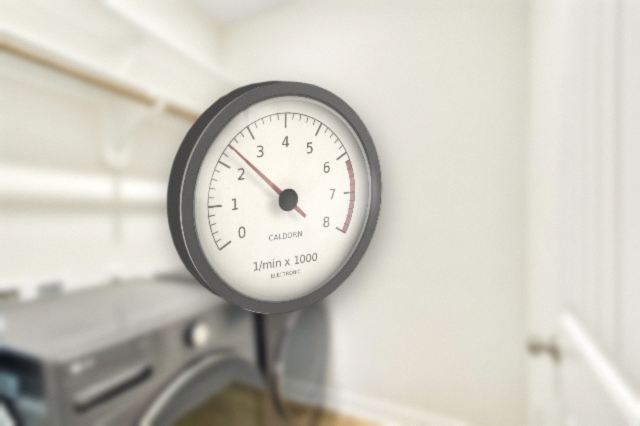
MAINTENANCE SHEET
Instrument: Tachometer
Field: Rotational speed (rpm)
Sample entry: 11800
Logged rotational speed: 2400
